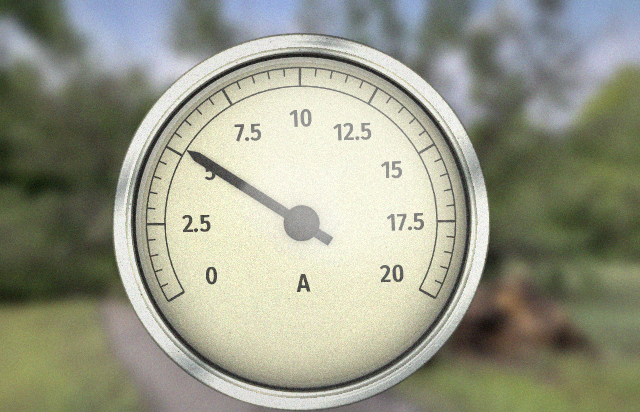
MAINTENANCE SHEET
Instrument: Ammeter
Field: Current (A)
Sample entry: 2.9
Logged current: 5.25
